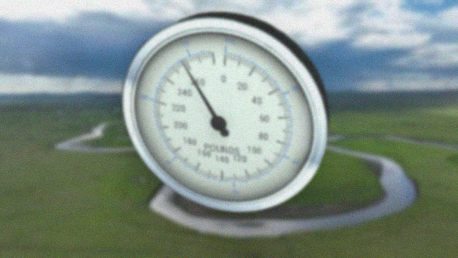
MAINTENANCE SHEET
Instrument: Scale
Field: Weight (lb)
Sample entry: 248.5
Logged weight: 260
